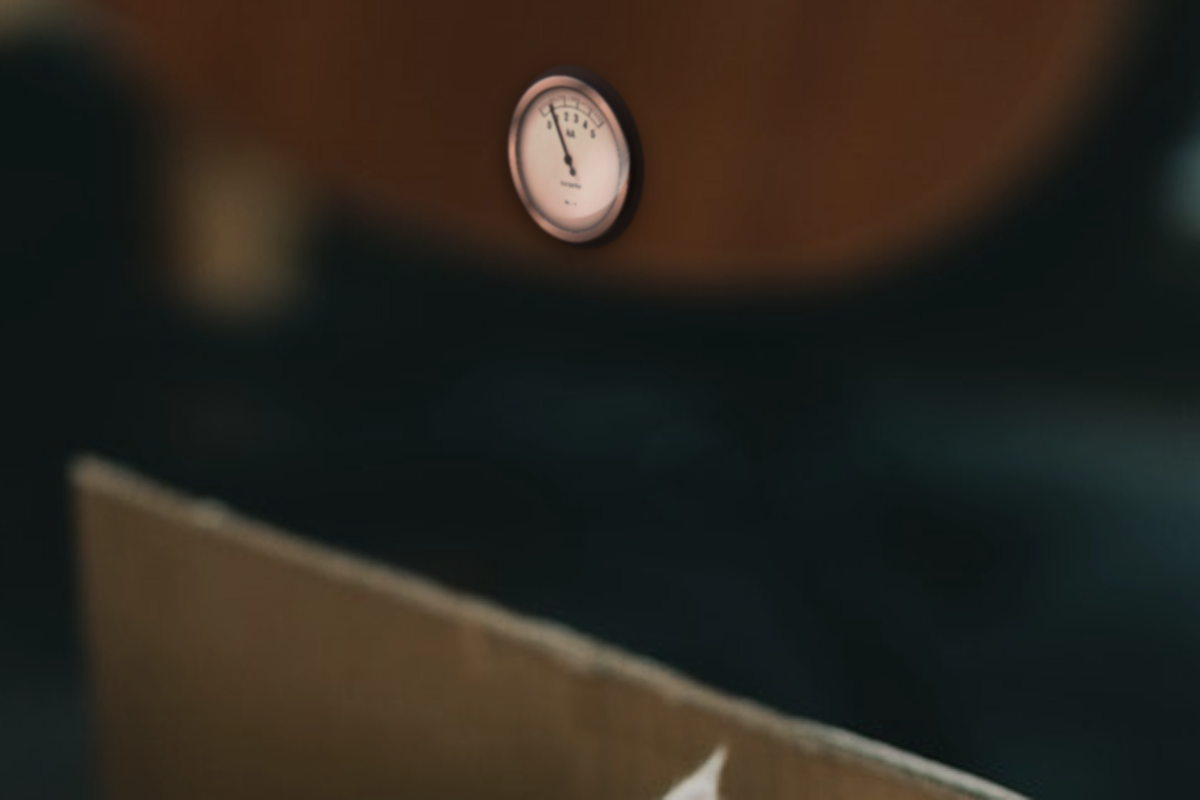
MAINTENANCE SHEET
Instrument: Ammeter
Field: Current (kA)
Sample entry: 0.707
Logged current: 1
